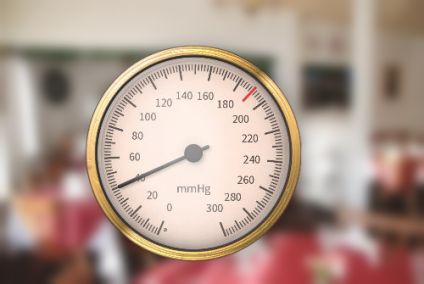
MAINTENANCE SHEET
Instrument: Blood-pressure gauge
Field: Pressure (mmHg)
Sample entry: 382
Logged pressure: 40
